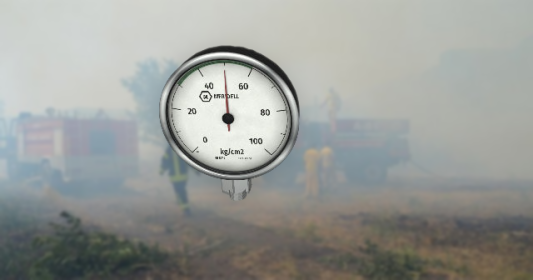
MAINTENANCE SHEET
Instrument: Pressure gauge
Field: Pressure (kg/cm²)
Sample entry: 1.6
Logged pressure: 50
